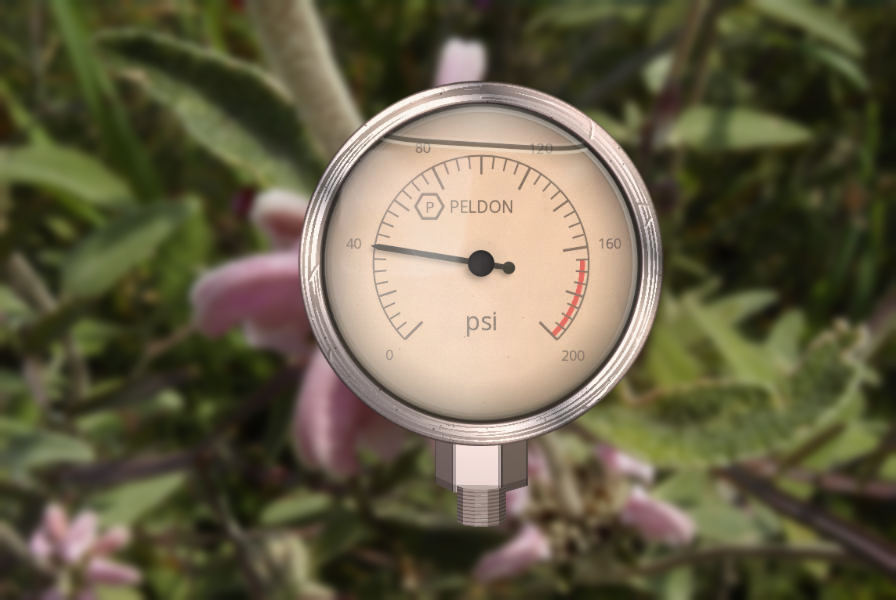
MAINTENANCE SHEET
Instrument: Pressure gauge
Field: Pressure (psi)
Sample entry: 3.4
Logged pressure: 40
